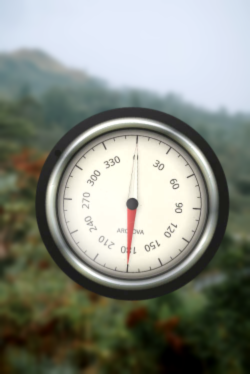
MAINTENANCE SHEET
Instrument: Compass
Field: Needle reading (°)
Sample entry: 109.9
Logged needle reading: 180
